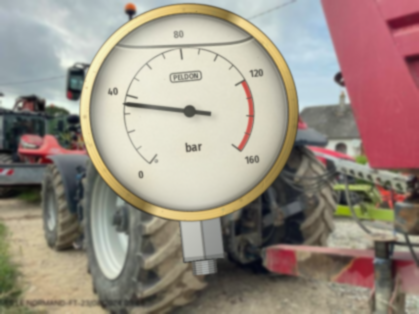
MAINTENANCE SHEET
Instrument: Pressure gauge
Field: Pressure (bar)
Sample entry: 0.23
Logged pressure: 35
